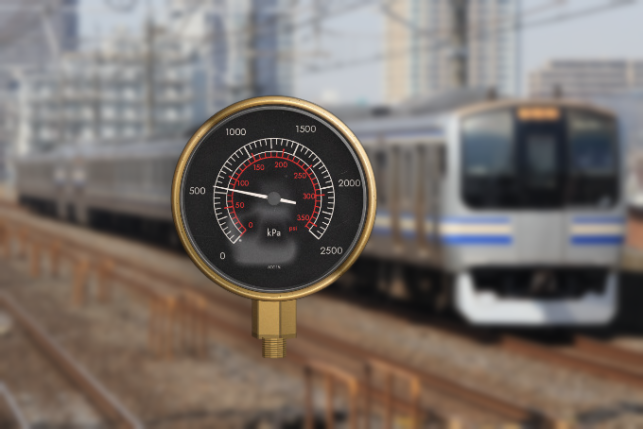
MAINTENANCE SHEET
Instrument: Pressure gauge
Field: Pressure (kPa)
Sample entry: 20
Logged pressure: 550
